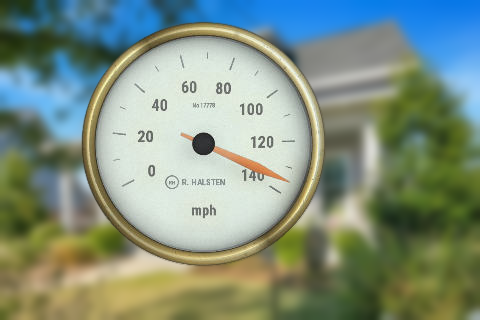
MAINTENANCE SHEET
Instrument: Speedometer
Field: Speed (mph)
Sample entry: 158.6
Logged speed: 135
